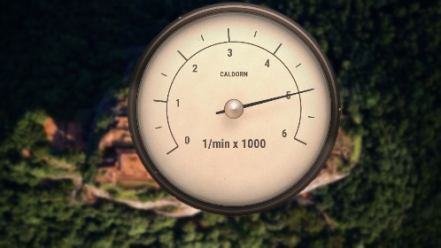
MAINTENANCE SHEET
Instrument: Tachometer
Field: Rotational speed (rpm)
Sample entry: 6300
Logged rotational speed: 5000
